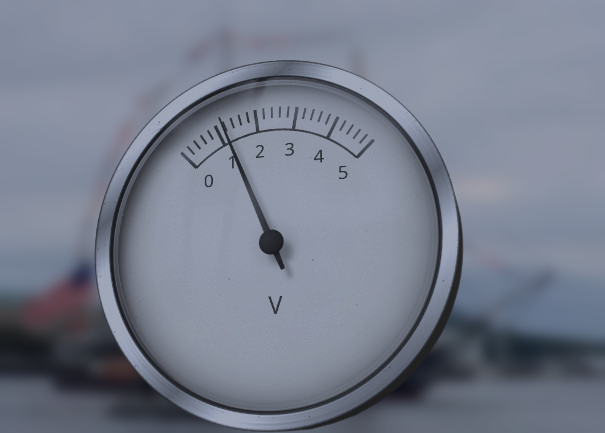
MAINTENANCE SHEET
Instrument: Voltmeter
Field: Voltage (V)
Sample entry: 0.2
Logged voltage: 1.2
